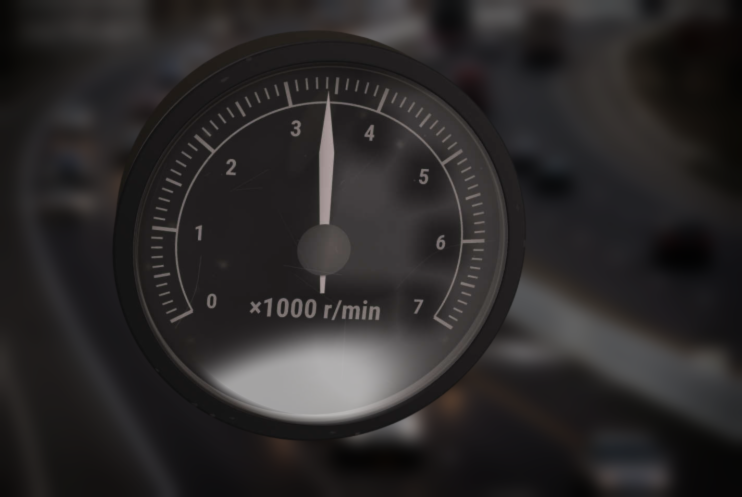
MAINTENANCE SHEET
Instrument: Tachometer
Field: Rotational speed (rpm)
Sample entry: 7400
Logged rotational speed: 3400
